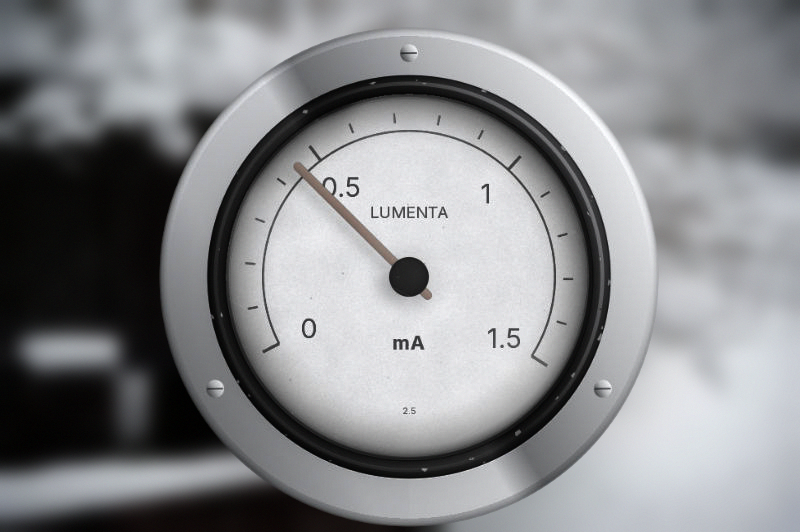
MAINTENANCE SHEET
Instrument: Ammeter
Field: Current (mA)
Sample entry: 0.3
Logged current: 0.45
